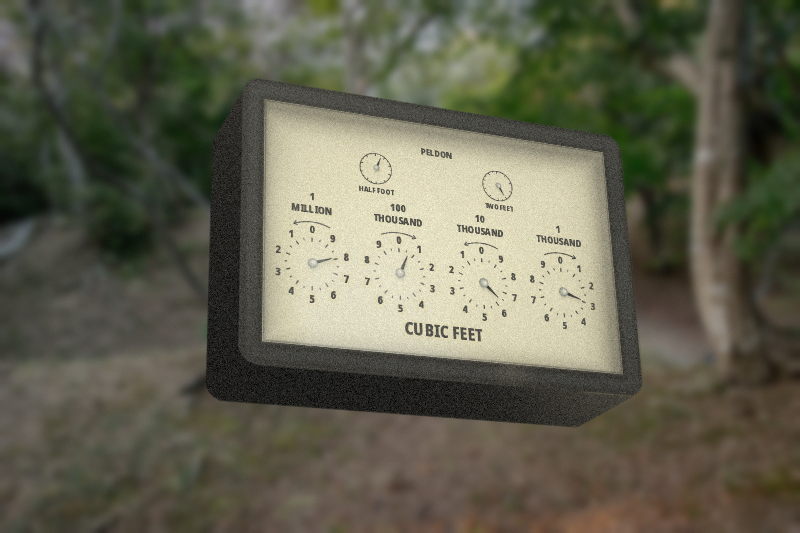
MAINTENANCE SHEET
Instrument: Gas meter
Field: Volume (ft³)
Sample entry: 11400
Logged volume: 806300
